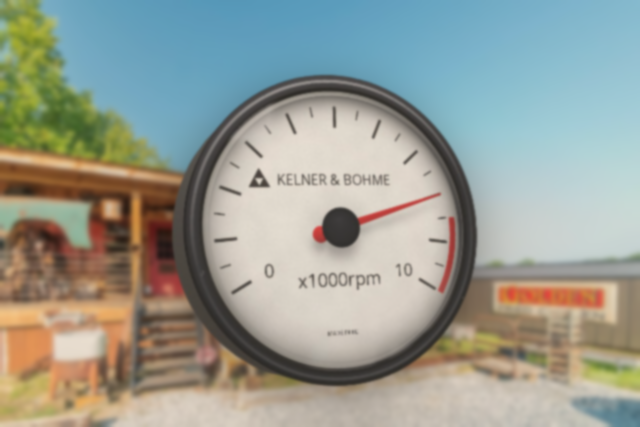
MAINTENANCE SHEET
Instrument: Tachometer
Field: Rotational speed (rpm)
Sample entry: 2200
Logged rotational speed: 8000
